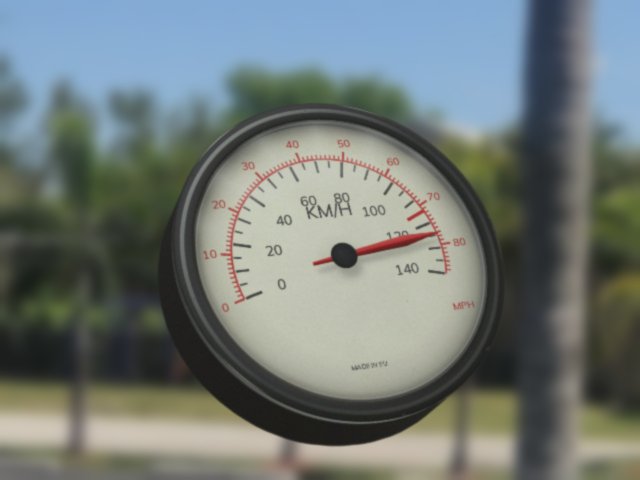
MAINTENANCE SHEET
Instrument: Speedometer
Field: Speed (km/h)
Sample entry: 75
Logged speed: 125
